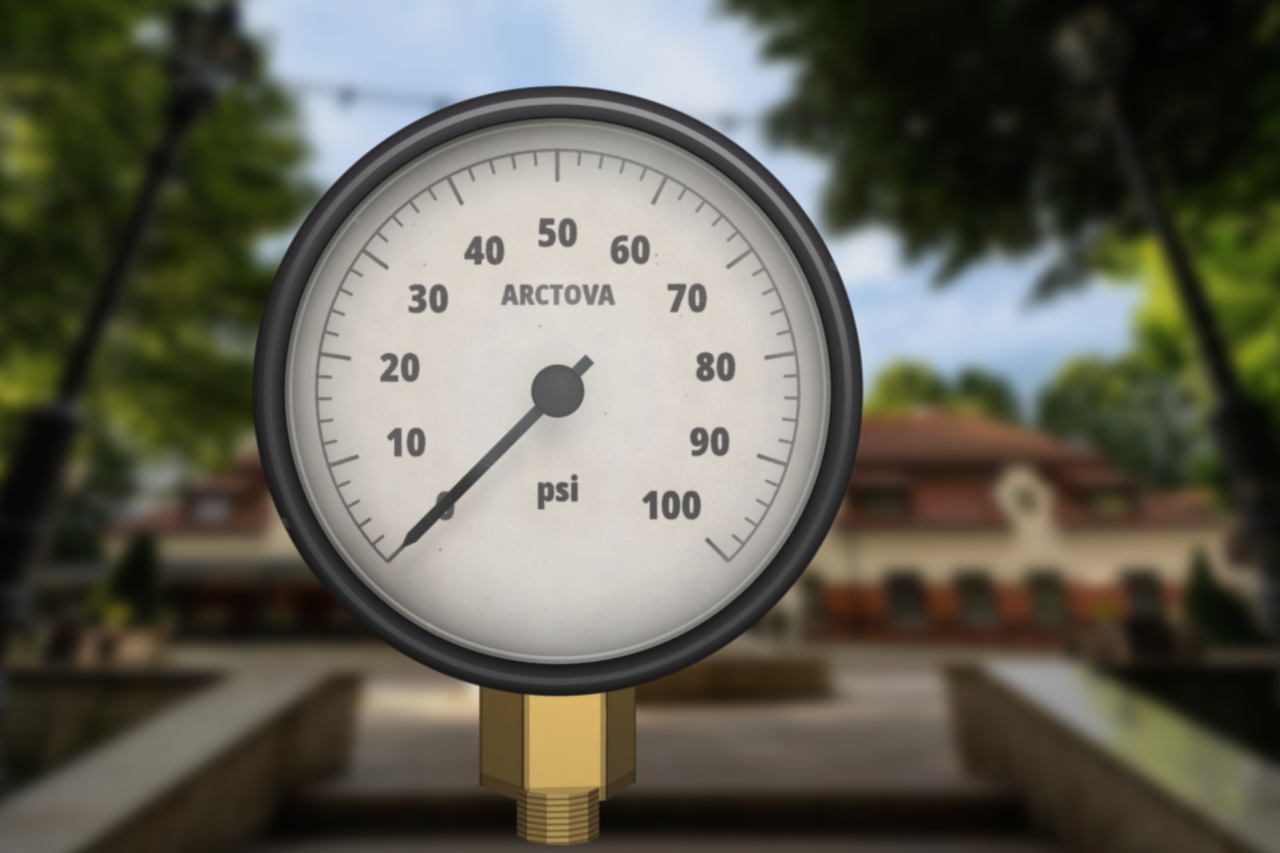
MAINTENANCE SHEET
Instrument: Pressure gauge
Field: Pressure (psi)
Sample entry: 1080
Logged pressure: 0
